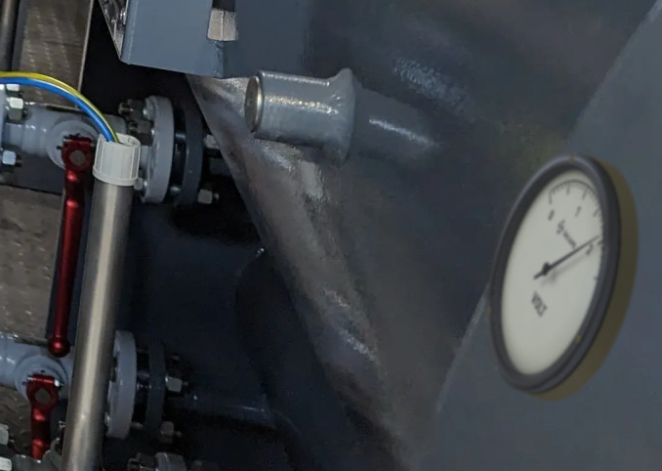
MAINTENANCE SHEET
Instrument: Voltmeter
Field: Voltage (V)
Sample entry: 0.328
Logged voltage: 2
